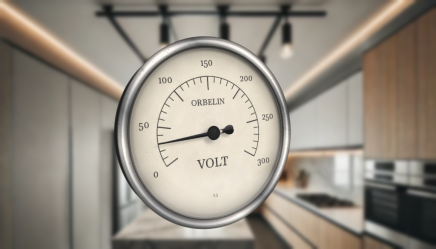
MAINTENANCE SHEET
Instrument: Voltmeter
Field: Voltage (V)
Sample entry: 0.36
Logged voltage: 30
